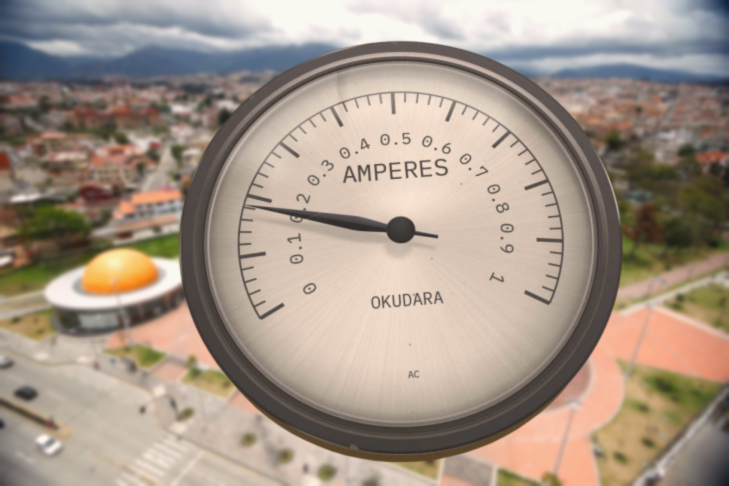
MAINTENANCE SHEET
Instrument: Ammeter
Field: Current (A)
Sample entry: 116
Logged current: 0.18
